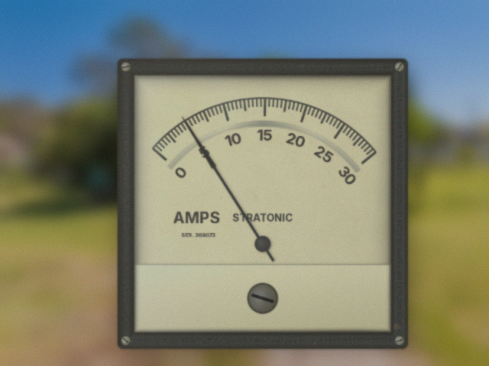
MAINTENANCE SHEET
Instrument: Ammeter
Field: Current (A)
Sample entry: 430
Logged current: 5
